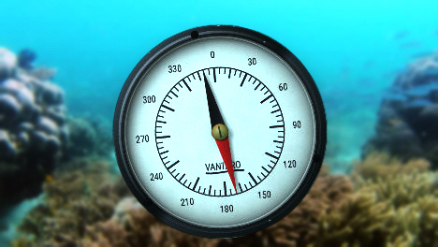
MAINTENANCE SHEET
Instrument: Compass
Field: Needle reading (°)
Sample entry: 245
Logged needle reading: 170
